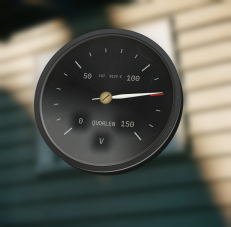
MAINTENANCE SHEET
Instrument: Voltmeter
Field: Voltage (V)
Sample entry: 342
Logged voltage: 120
